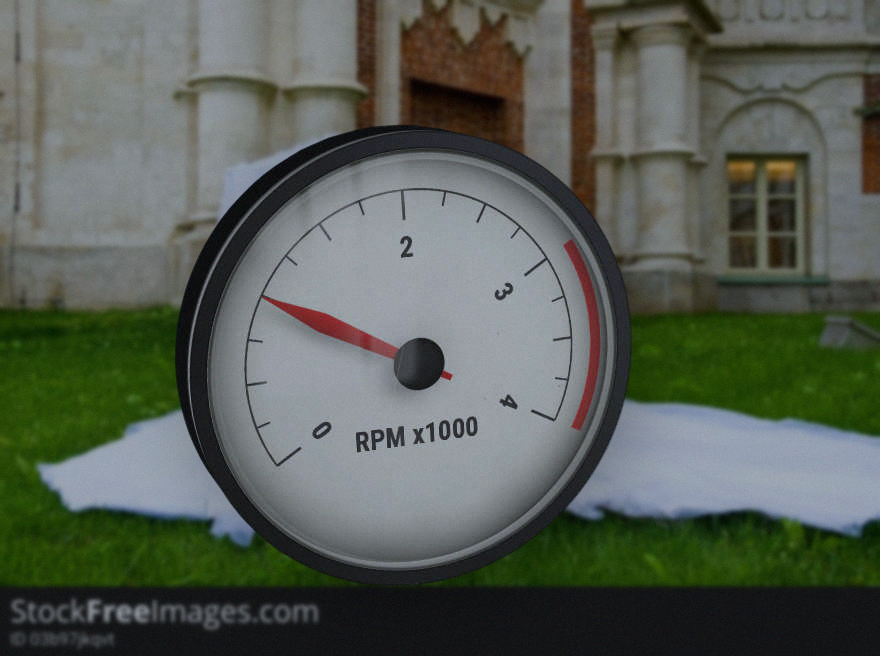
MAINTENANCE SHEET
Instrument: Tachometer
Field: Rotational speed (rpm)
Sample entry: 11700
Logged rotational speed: 1000
